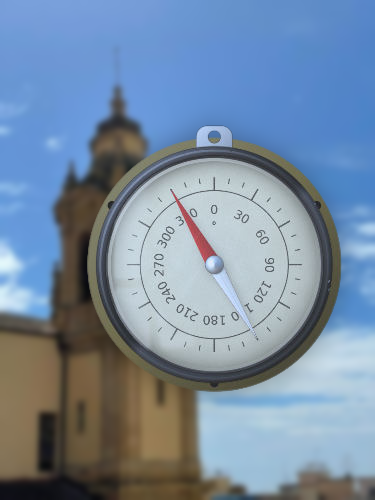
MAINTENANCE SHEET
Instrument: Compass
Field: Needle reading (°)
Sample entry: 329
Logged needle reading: 330
